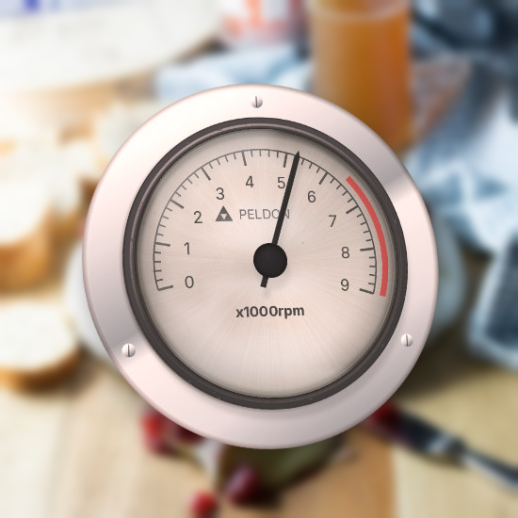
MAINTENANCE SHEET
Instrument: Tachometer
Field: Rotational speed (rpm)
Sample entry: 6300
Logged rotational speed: 5200
